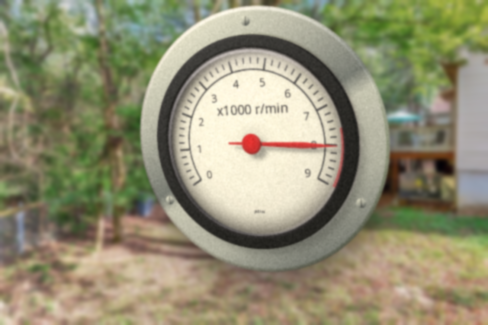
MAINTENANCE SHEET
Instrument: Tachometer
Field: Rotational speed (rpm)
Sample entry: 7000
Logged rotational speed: 8000
